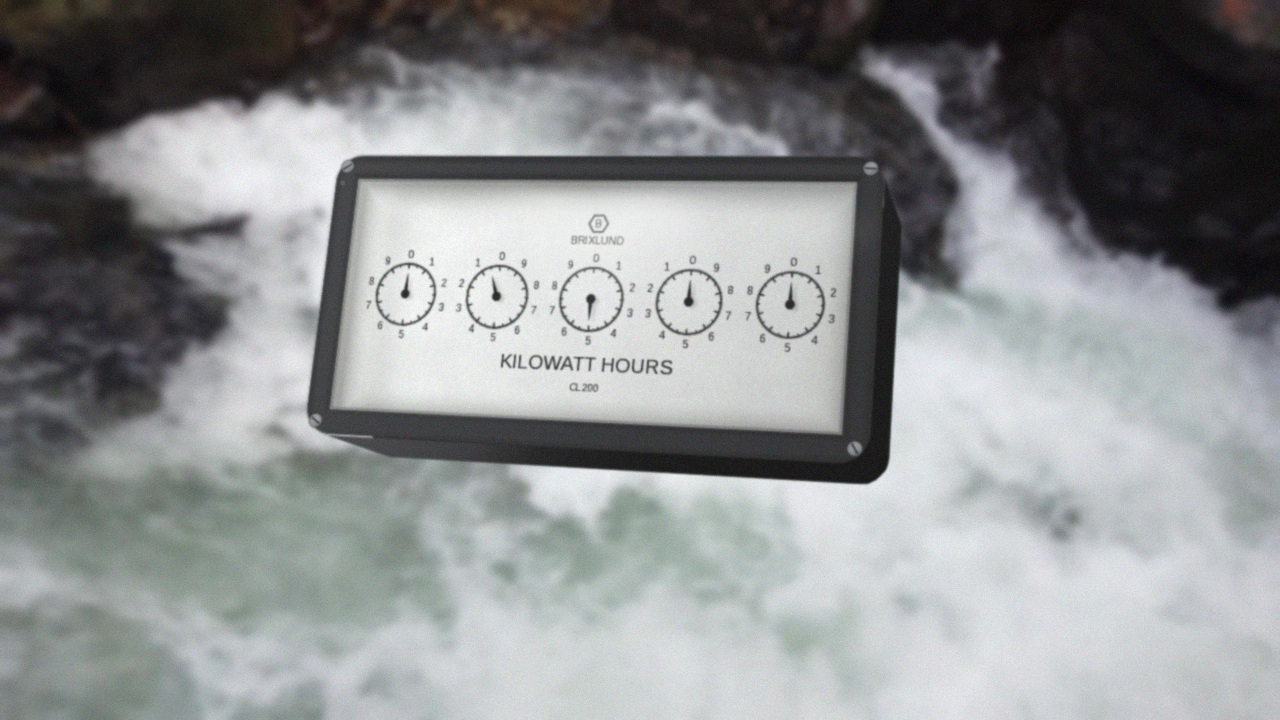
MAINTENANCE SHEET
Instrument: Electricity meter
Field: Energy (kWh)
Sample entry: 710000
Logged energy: 500
